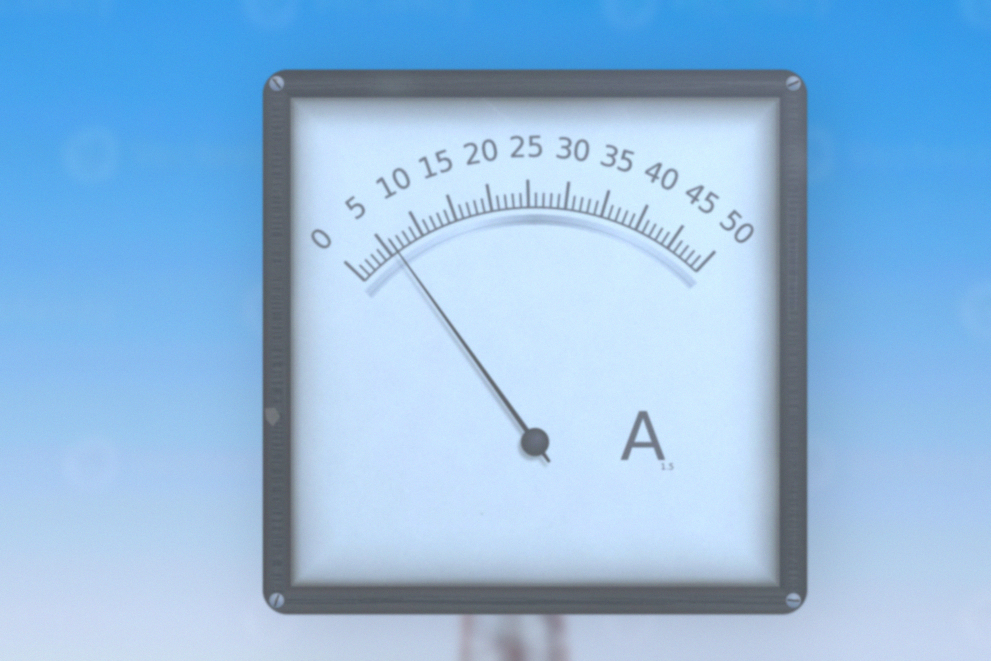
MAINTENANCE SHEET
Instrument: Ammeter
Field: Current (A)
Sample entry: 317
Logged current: 6
